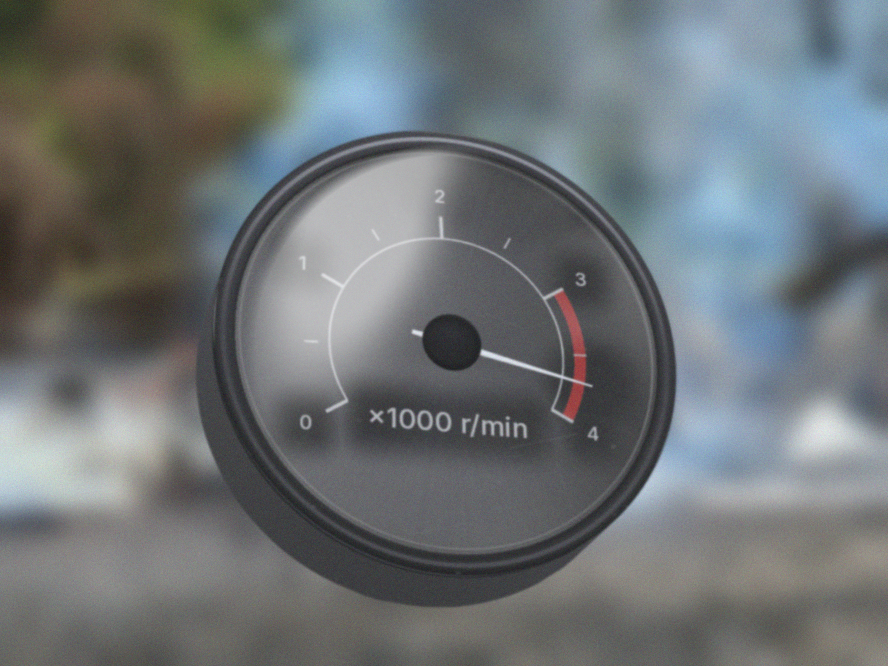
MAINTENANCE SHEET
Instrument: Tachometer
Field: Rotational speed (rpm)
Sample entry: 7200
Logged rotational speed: 3750
